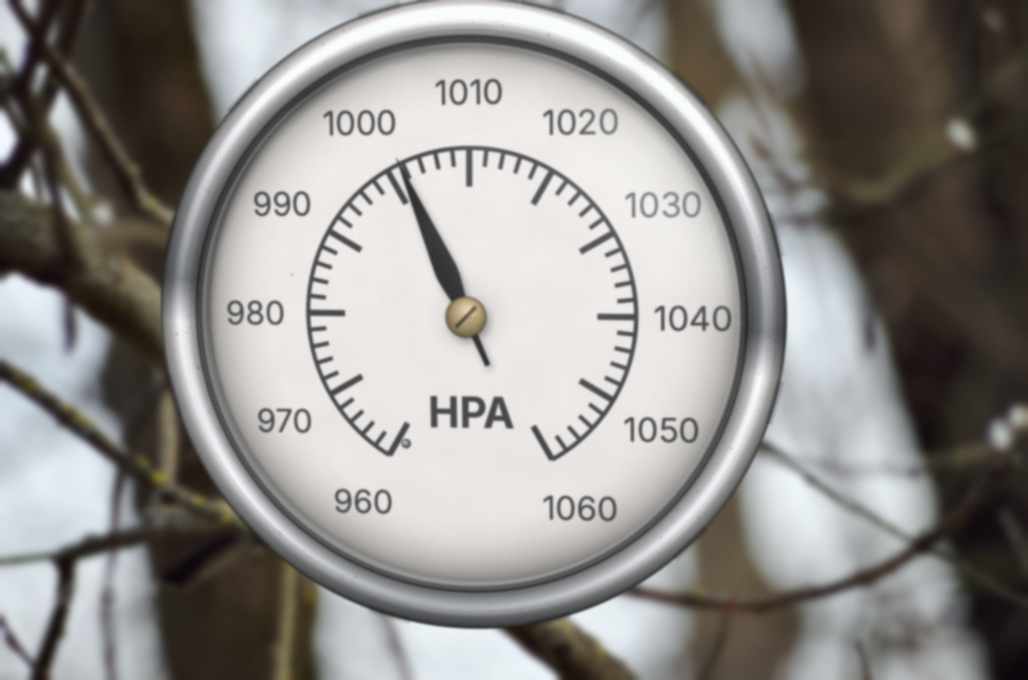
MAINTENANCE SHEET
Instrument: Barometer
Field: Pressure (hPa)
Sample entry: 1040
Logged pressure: 1002
